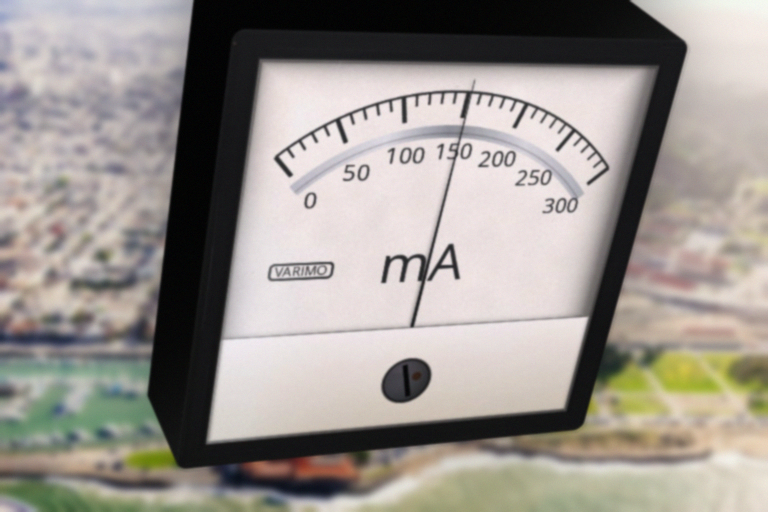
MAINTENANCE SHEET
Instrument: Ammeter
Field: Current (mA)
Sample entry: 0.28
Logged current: 150
